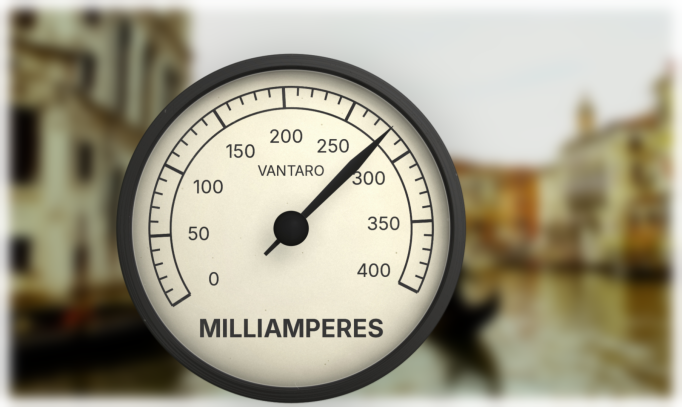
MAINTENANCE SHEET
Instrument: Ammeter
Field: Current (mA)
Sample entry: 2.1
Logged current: 280
